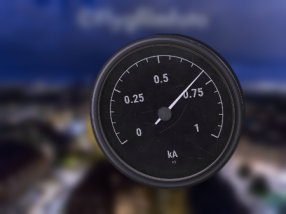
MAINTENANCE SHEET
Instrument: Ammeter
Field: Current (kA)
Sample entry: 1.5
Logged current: 0.7
